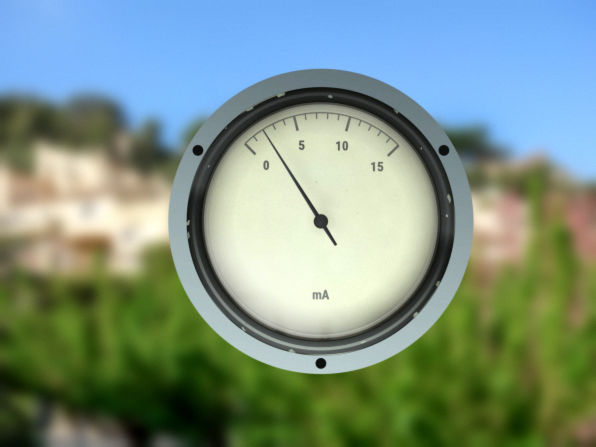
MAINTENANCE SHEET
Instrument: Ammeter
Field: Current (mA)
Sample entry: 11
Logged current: 2
